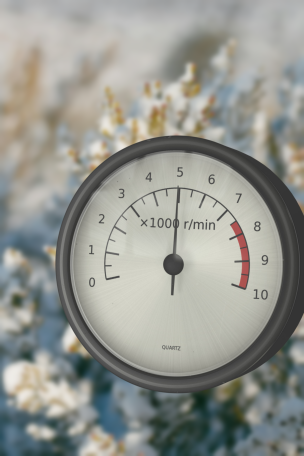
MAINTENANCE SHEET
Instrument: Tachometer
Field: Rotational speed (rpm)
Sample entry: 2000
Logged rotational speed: 5000
